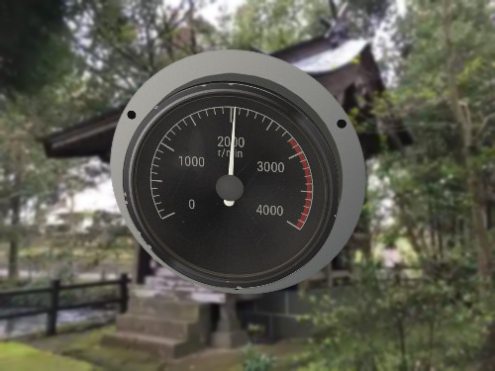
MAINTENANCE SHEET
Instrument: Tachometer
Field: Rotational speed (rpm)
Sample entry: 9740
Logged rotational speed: 2050
